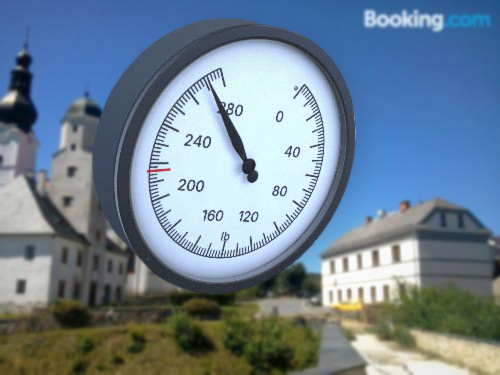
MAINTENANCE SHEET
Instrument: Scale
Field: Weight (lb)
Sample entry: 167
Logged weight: 270
